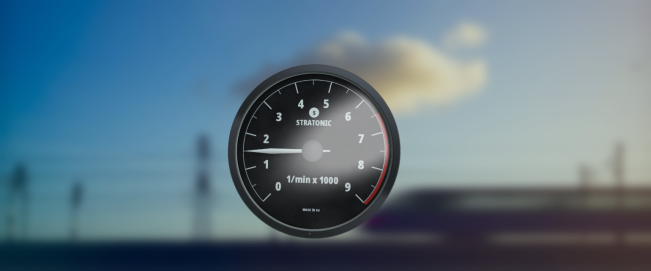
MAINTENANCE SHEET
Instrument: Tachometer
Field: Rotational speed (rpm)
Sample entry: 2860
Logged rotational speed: 1500
